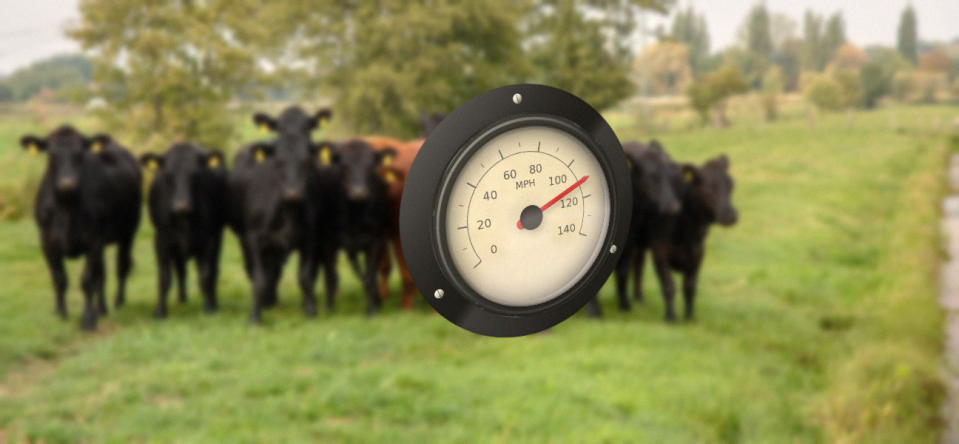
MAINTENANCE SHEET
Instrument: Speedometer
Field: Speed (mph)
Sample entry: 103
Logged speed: 110
